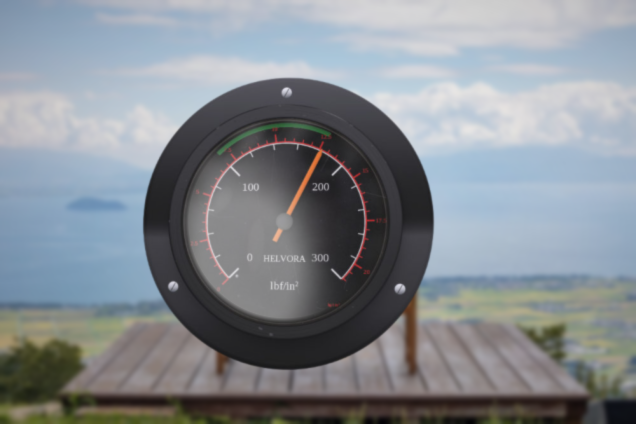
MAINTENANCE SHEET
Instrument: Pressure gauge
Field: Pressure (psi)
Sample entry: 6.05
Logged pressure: 180
